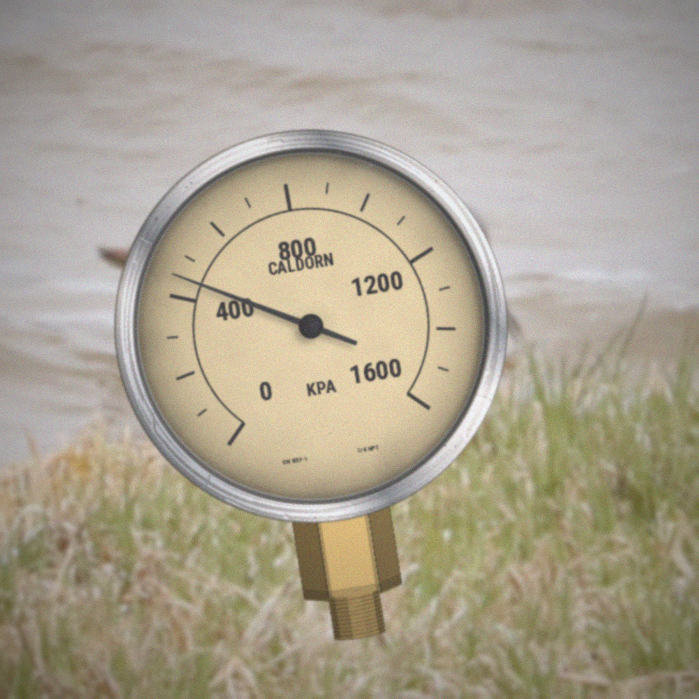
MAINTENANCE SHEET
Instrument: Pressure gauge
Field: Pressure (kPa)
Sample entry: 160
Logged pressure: 450
